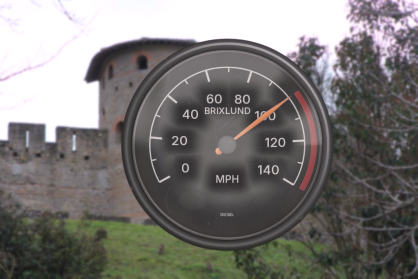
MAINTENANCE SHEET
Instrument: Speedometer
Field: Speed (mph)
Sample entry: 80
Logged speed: 100
